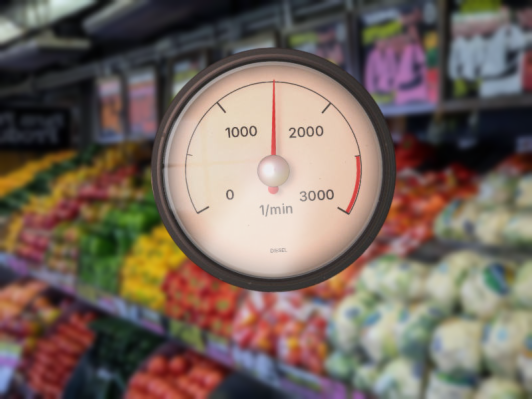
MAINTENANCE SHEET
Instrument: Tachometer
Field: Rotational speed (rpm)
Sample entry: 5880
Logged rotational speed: 1500
